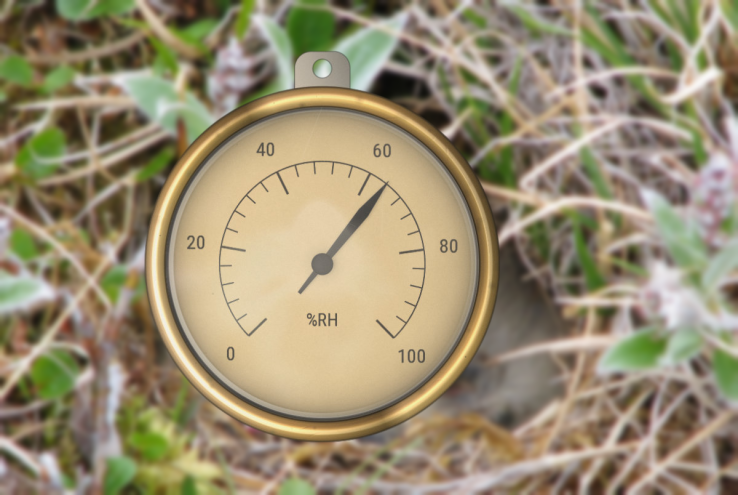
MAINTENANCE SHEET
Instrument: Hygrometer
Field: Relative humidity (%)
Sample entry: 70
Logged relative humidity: 64
